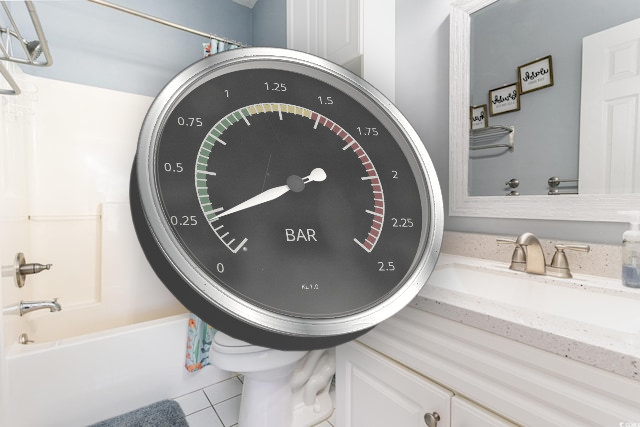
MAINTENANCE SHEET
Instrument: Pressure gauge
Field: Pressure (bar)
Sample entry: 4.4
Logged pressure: 0.2
